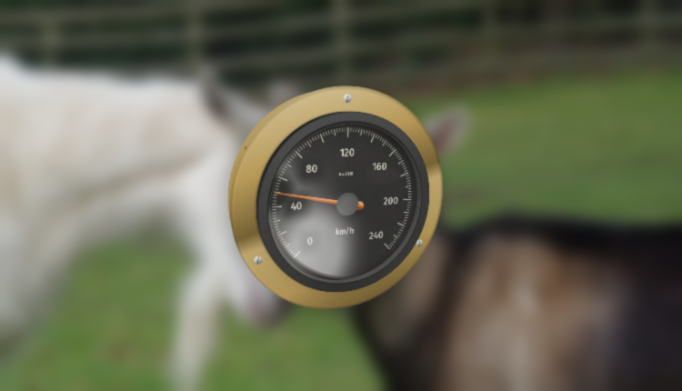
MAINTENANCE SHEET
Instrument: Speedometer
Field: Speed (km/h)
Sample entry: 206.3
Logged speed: 50
